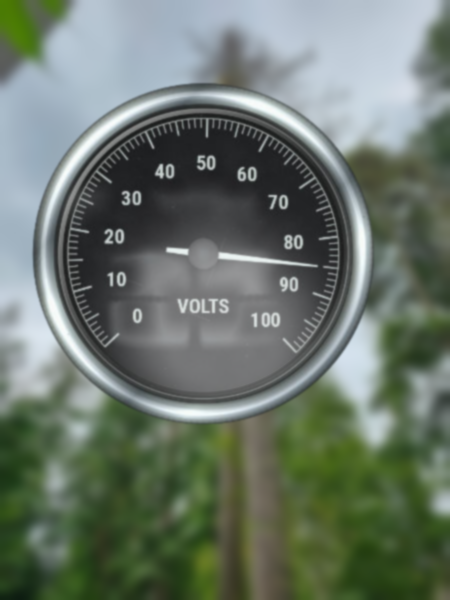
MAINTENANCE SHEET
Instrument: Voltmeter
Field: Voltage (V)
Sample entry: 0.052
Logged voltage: 85
